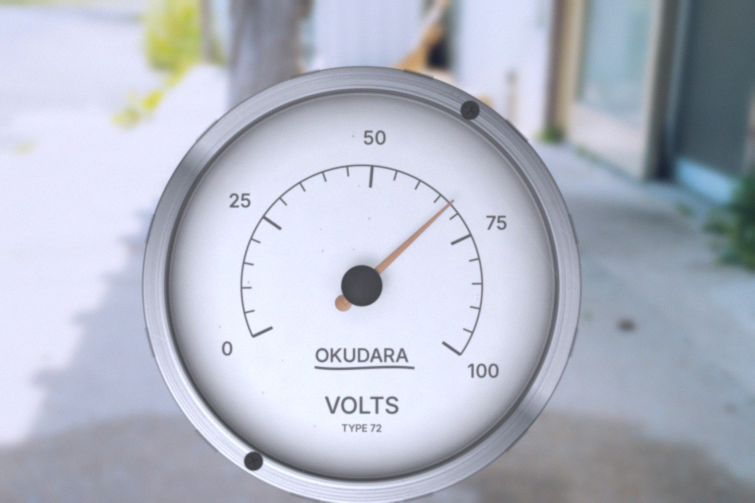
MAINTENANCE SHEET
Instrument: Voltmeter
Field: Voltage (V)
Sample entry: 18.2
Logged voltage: 67.5
